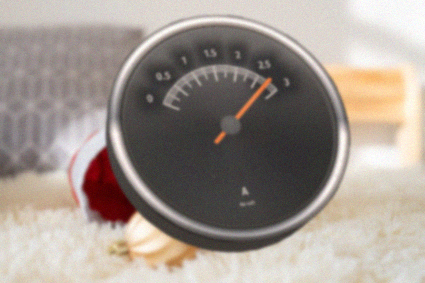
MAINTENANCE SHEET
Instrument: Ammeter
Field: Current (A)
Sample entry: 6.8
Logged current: 2.75
